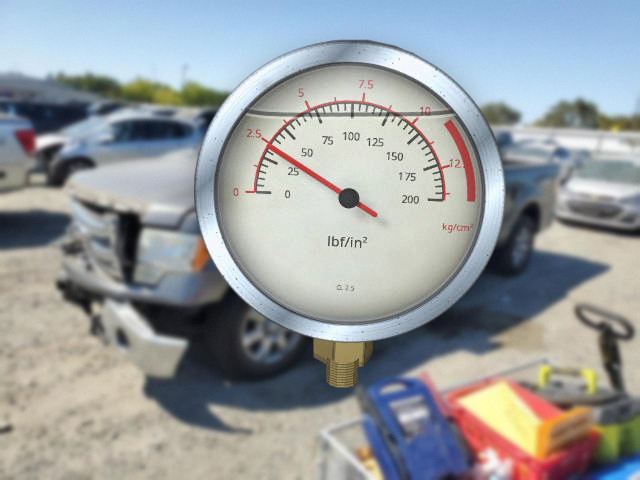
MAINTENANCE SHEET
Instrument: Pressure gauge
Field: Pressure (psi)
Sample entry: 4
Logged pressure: 35
